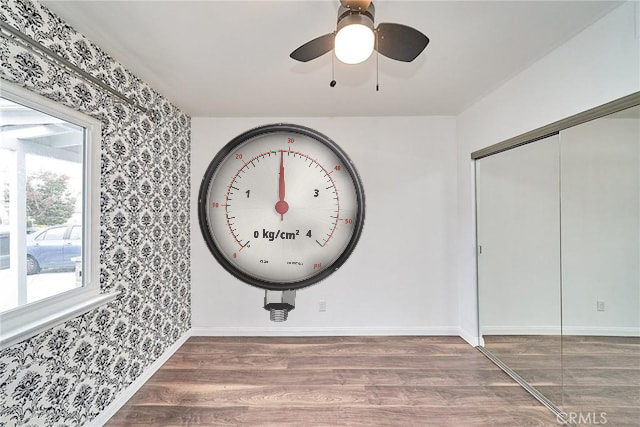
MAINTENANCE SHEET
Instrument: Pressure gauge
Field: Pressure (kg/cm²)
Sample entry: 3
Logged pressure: 2
